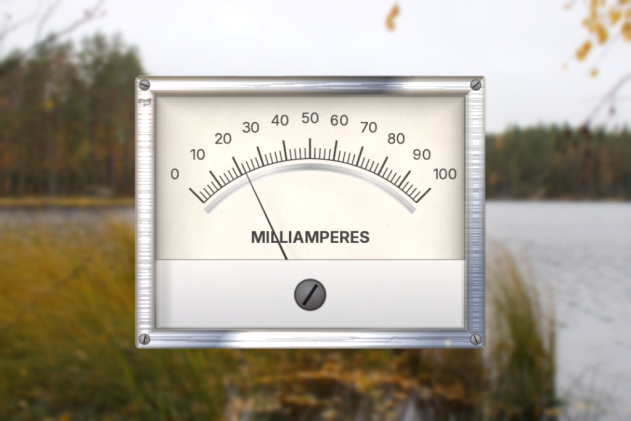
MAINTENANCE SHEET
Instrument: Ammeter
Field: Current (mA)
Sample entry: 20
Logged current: 22
